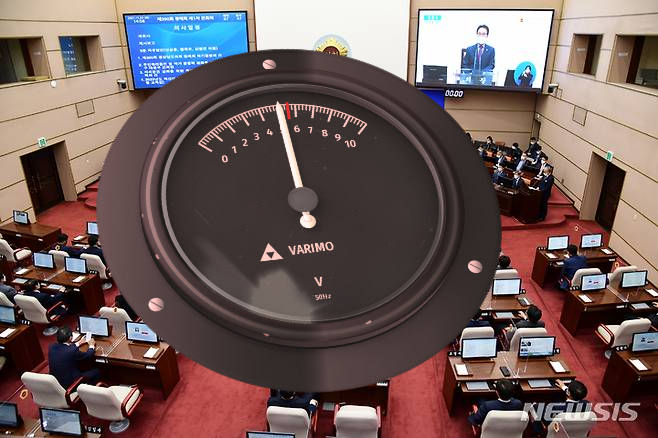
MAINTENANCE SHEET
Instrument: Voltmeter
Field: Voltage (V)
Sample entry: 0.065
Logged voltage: 5
